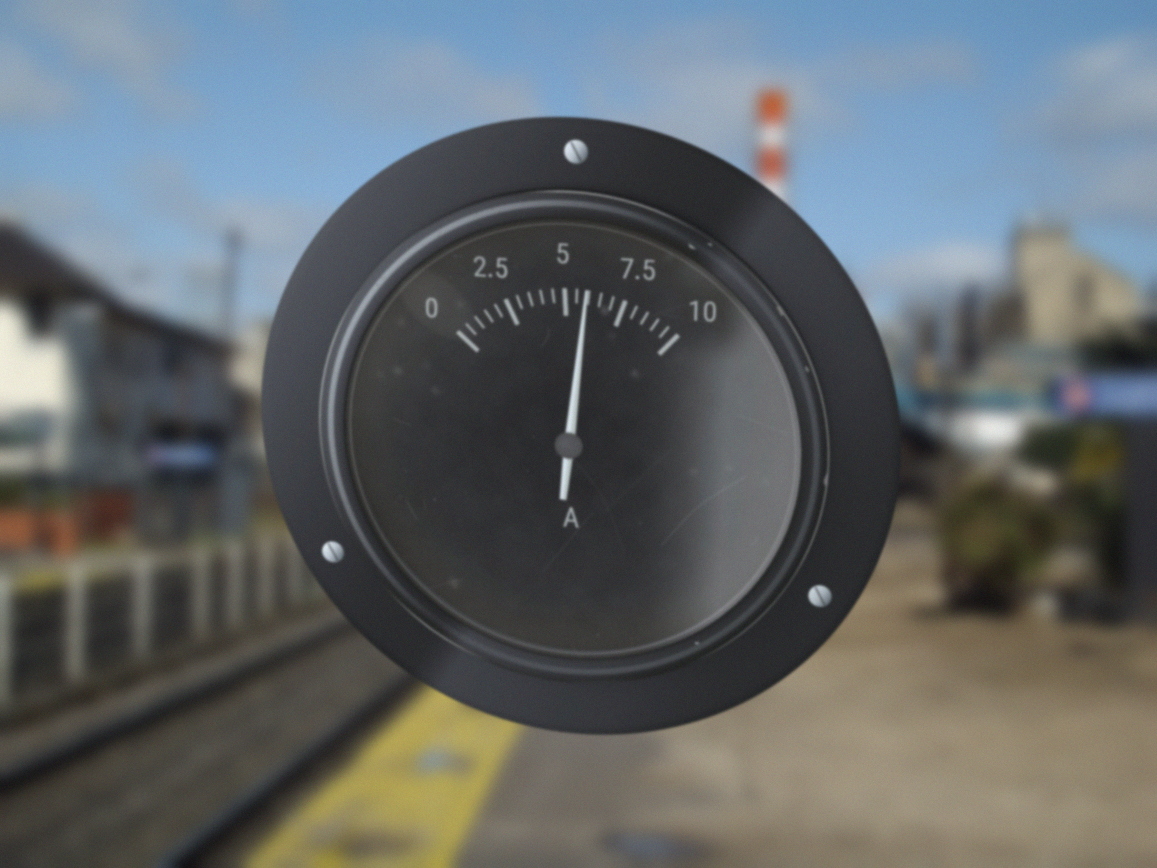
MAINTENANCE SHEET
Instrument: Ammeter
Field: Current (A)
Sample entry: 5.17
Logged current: 6
